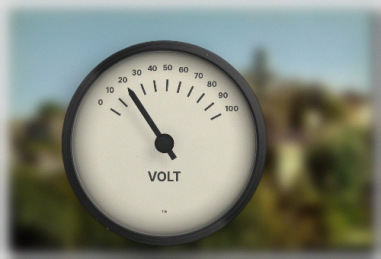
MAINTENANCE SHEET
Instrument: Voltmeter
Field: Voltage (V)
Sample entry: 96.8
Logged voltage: 20
